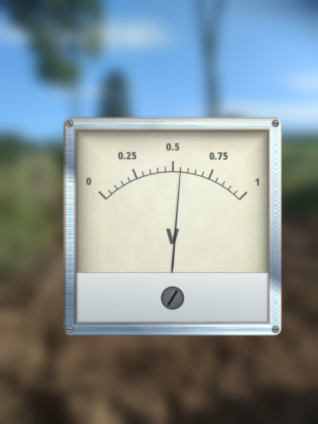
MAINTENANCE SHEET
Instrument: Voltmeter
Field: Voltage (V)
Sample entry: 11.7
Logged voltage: 0.55
